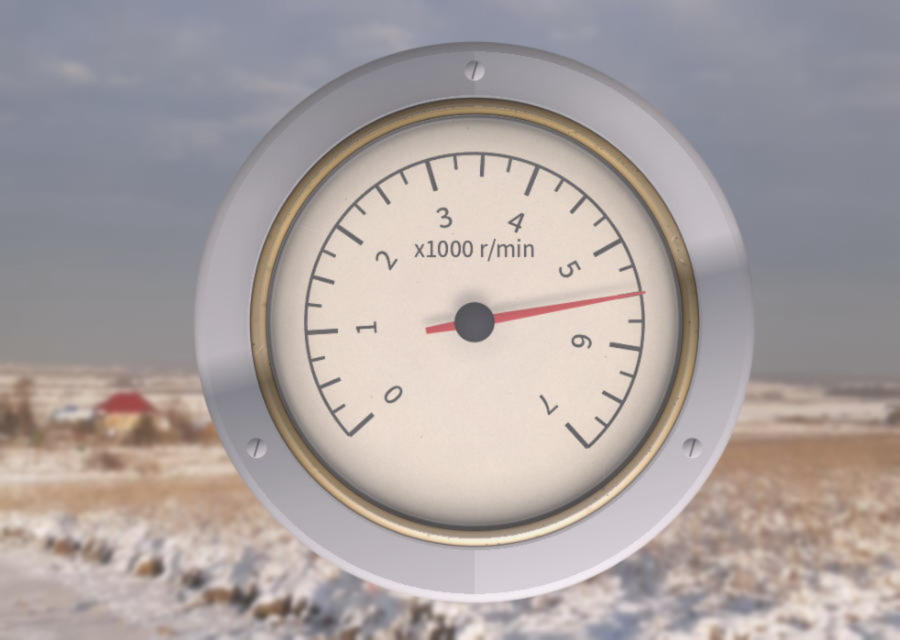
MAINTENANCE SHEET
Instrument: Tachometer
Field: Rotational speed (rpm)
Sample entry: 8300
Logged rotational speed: 5500
